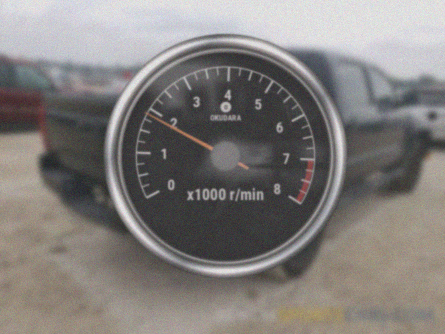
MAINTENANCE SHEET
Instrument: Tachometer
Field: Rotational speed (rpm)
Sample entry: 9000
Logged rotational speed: 1875
